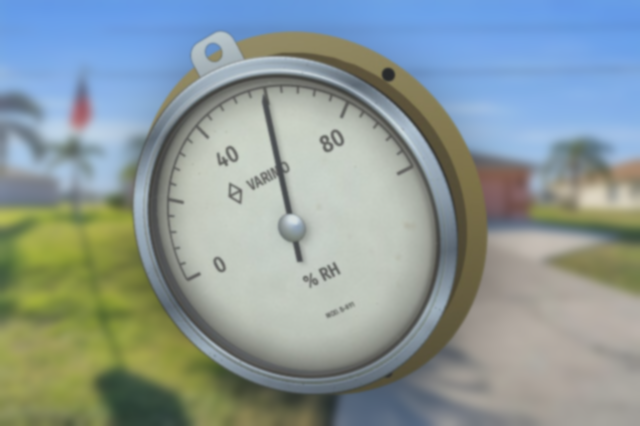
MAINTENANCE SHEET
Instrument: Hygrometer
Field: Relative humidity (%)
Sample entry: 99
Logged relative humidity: 60
